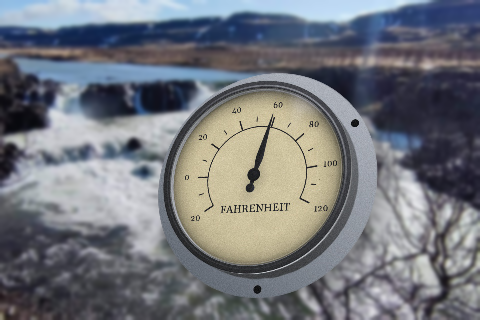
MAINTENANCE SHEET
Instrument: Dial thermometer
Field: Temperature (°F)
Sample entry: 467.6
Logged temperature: 60
